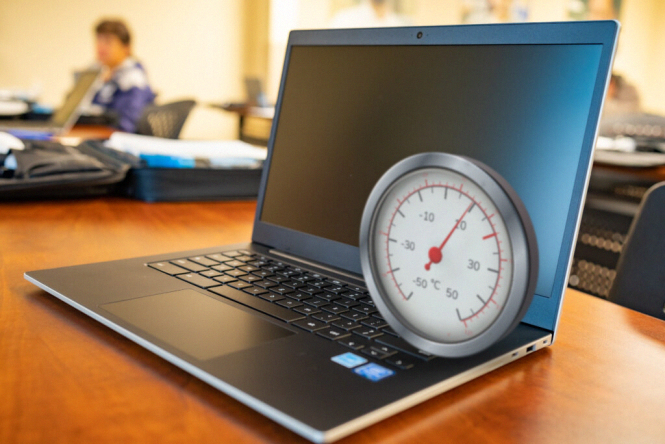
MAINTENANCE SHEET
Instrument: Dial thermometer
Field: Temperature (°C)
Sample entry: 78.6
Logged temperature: 10
